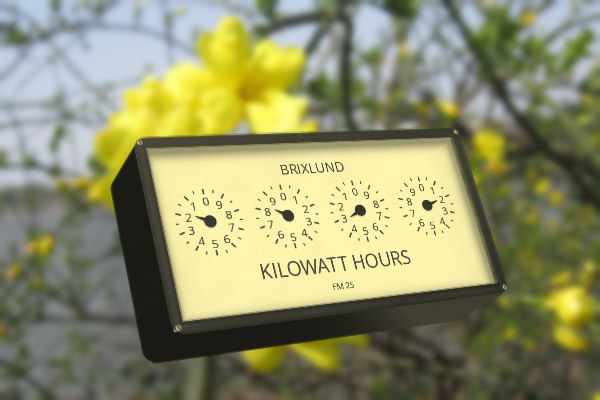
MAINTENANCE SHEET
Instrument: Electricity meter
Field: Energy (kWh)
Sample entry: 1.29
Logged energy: 1832
